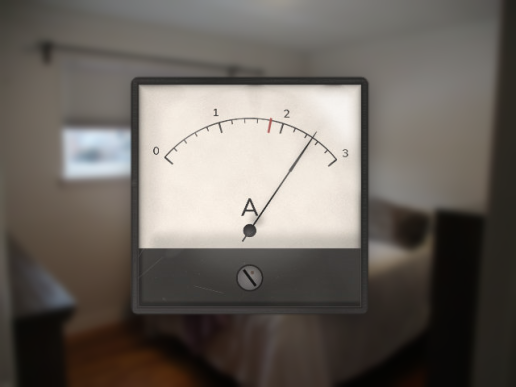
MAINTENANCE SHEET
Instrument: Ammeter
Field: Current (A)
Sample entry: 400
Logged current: 2.5
